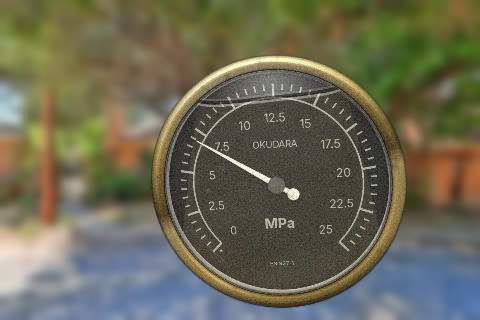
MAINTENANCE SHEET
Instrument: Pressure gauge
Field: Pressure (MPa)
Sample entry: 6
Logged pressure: 7
